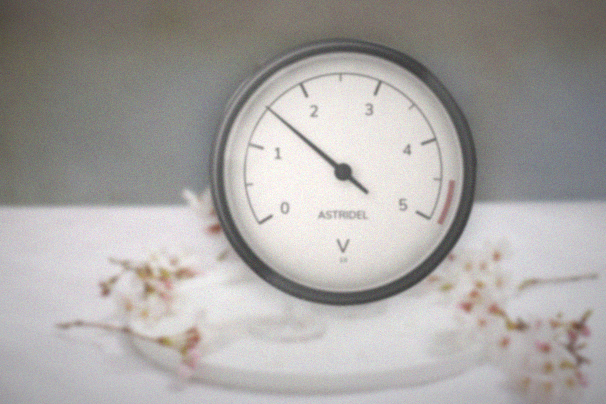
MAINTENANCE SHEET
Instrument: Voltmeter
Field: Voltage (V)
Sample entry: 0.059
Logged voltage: 1.5
